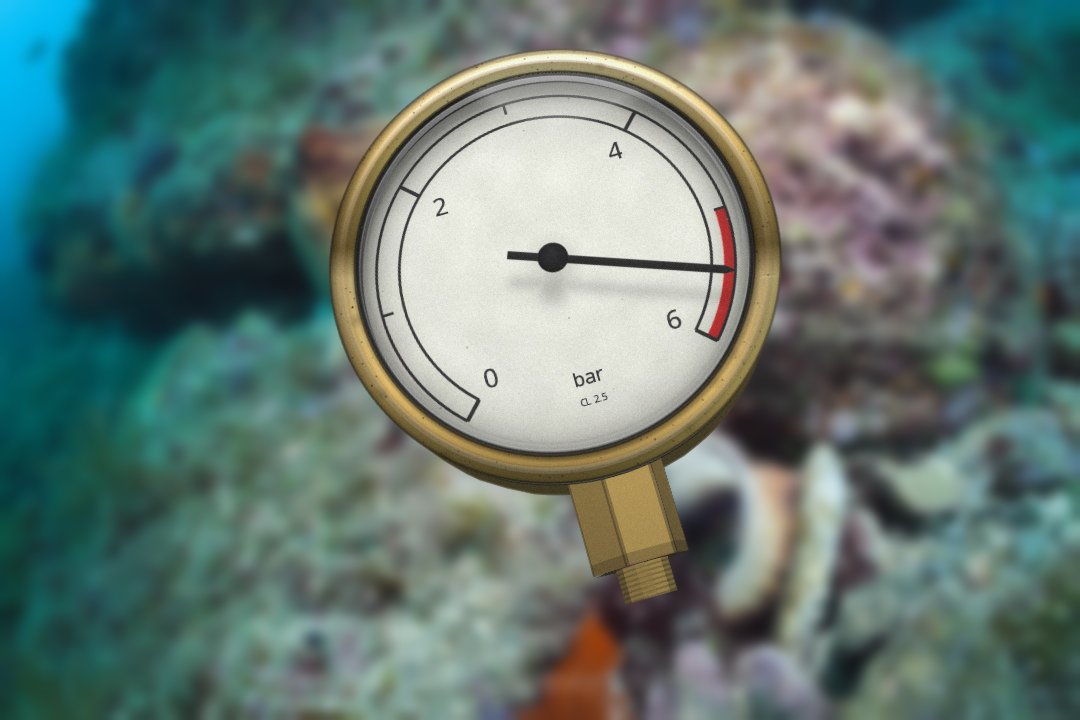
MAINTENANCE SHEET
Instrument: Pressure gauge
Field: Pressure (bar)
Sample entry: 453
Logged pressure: 5.5
